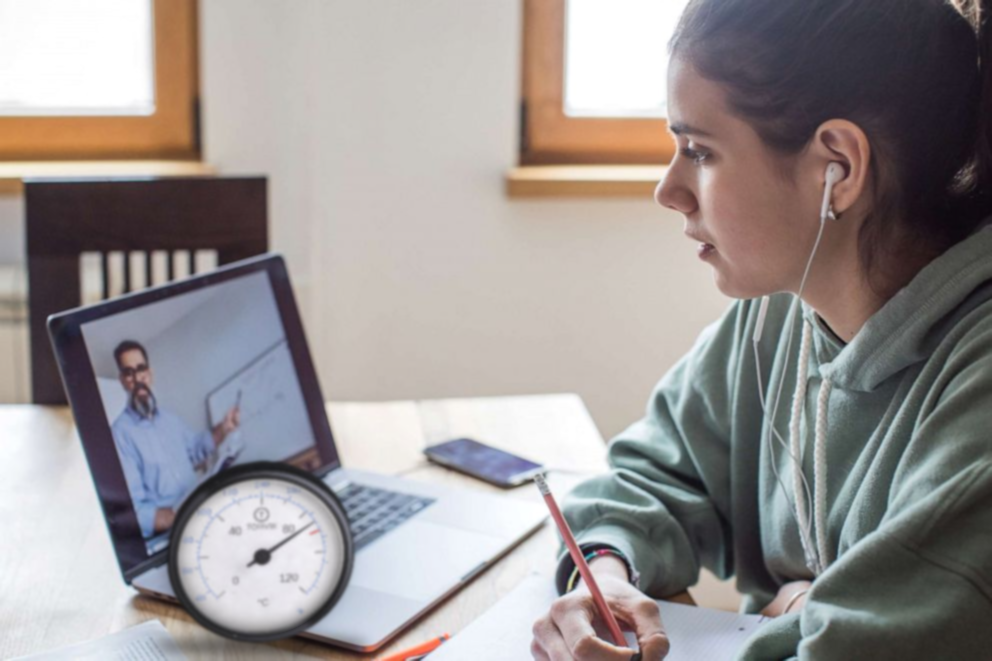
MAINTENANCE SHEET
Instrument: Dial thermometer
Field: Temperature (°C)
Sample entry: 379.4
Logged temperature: 85
